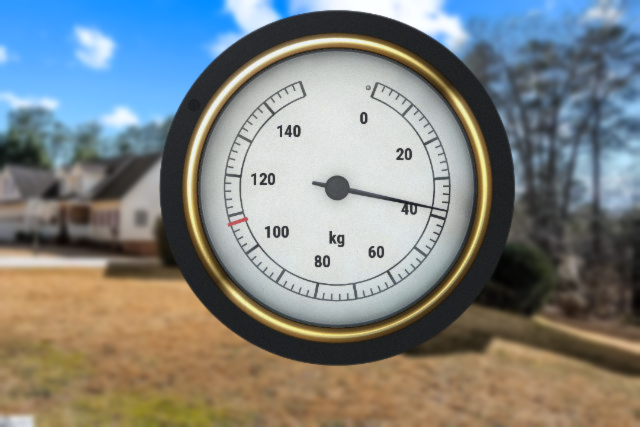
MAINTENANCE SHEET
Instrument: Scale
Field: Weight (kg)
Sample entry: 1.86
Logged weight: 38
